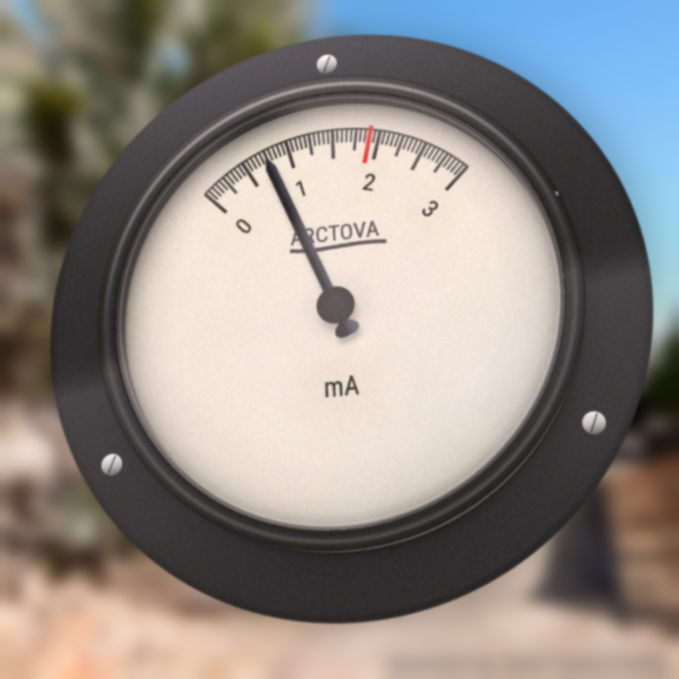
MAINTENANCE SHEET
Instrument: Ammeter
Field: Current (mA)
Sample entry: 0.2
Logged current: 0.75
